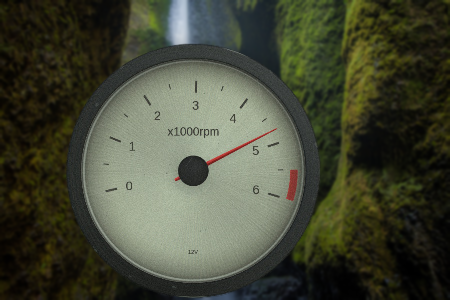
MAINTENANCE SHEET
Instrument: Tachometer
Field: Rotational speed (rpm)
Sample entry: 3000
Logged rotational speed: 4750
